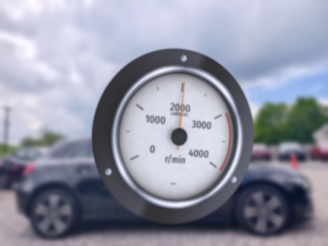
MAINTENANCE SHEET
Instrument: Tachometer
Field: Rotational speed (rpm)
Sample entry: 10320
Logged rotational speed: 2000
